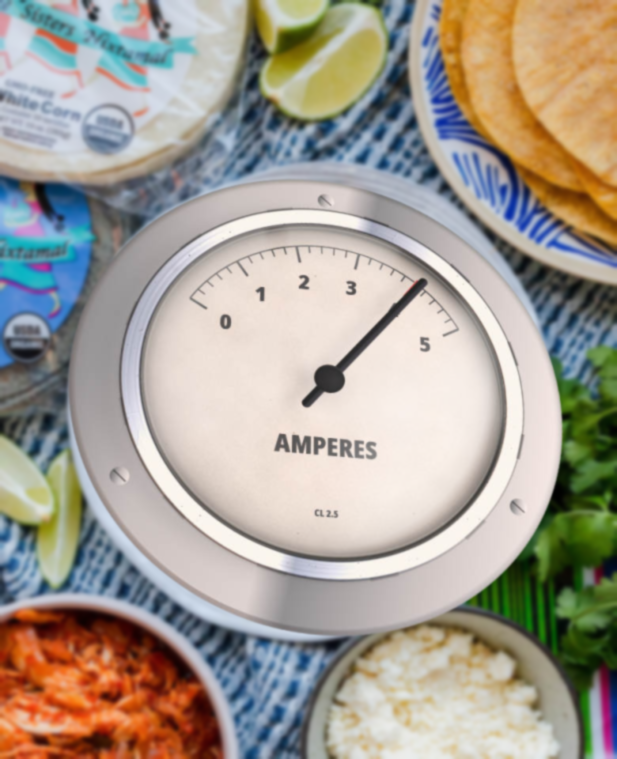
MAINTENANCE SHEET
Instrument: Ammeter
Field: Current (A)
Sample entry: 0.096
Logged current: 4.1
